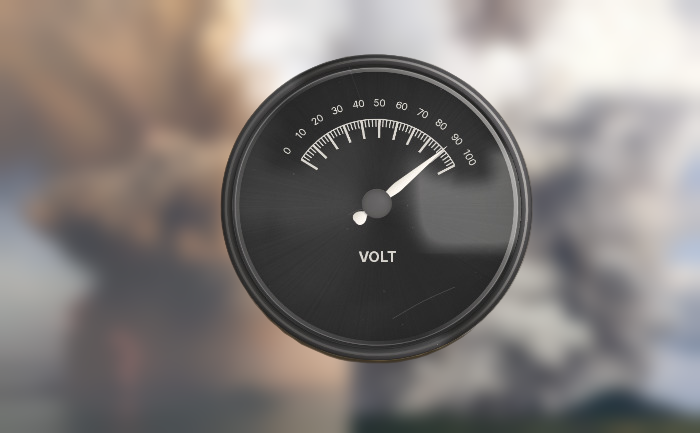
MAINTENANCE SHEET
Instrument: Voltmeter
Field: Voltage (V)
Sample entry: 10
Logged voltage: 90
